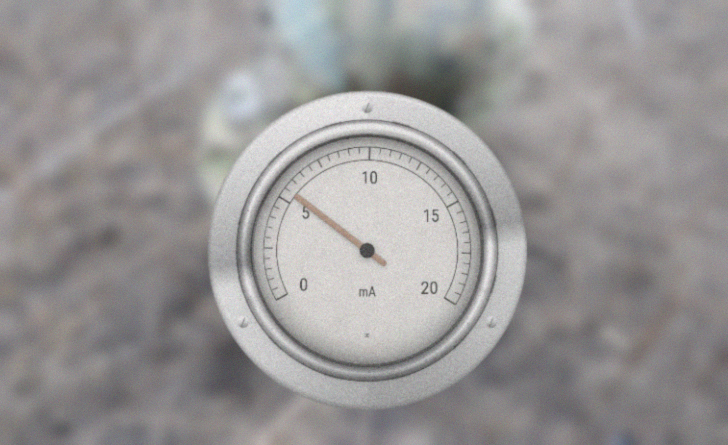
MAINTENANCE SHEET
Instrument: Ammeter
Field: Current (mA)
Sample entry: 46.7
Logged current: 5.5
